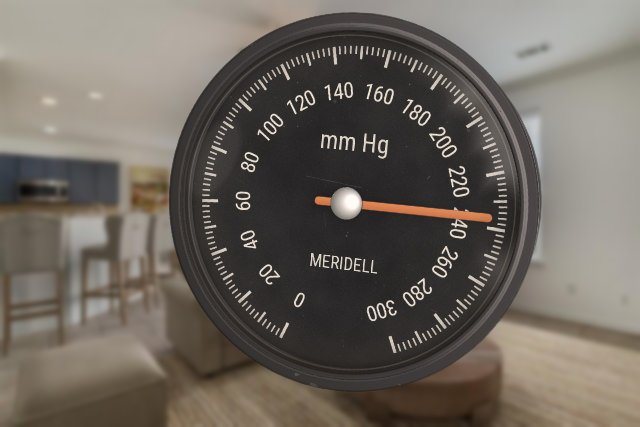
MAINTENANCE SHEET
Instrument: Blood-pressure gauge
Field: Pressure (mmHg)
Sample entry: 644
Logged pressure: 236
